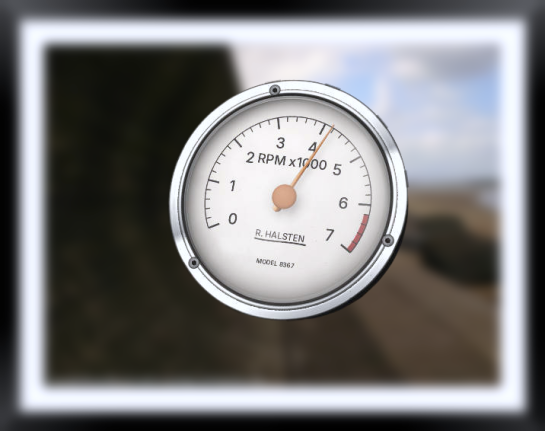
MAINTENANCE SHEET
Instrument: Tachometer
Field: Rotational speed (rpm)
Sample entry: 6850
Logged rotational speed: 4200
